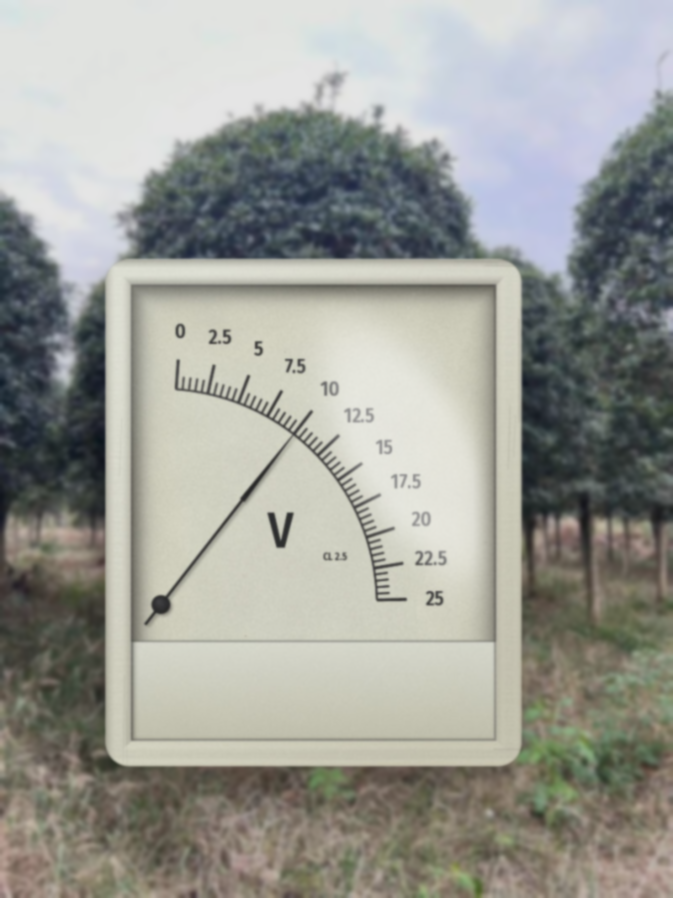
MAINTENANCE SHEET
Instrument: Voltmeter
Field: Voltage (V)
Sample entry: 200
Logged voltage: 10
